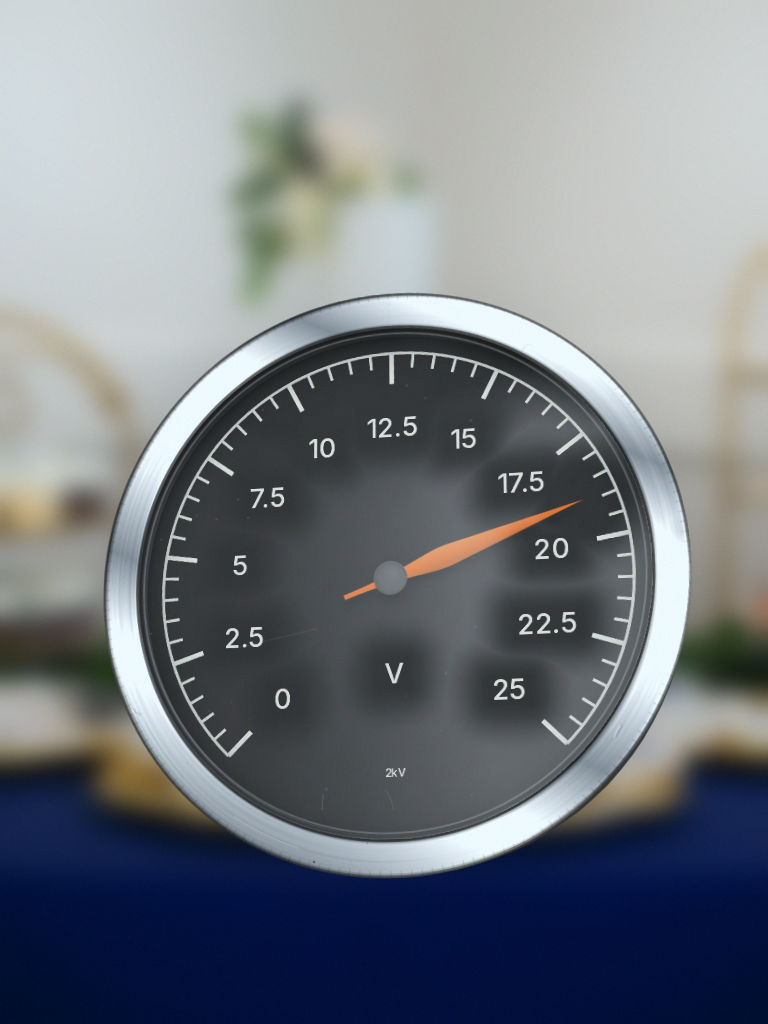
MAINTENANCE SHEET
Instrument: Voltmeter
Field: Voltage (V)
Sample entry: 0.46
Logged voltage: 19
